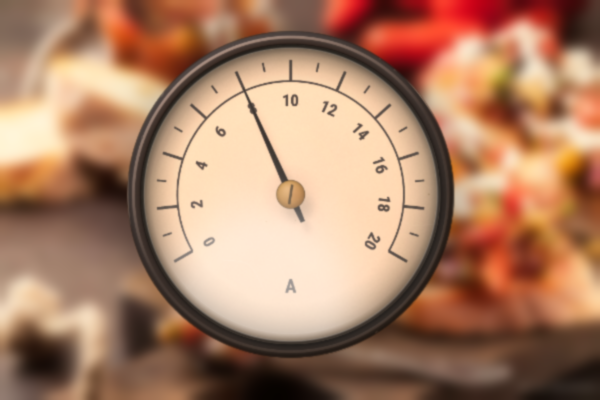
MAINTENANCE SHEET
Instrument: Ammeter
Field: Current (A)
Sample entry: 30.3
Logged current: 8
